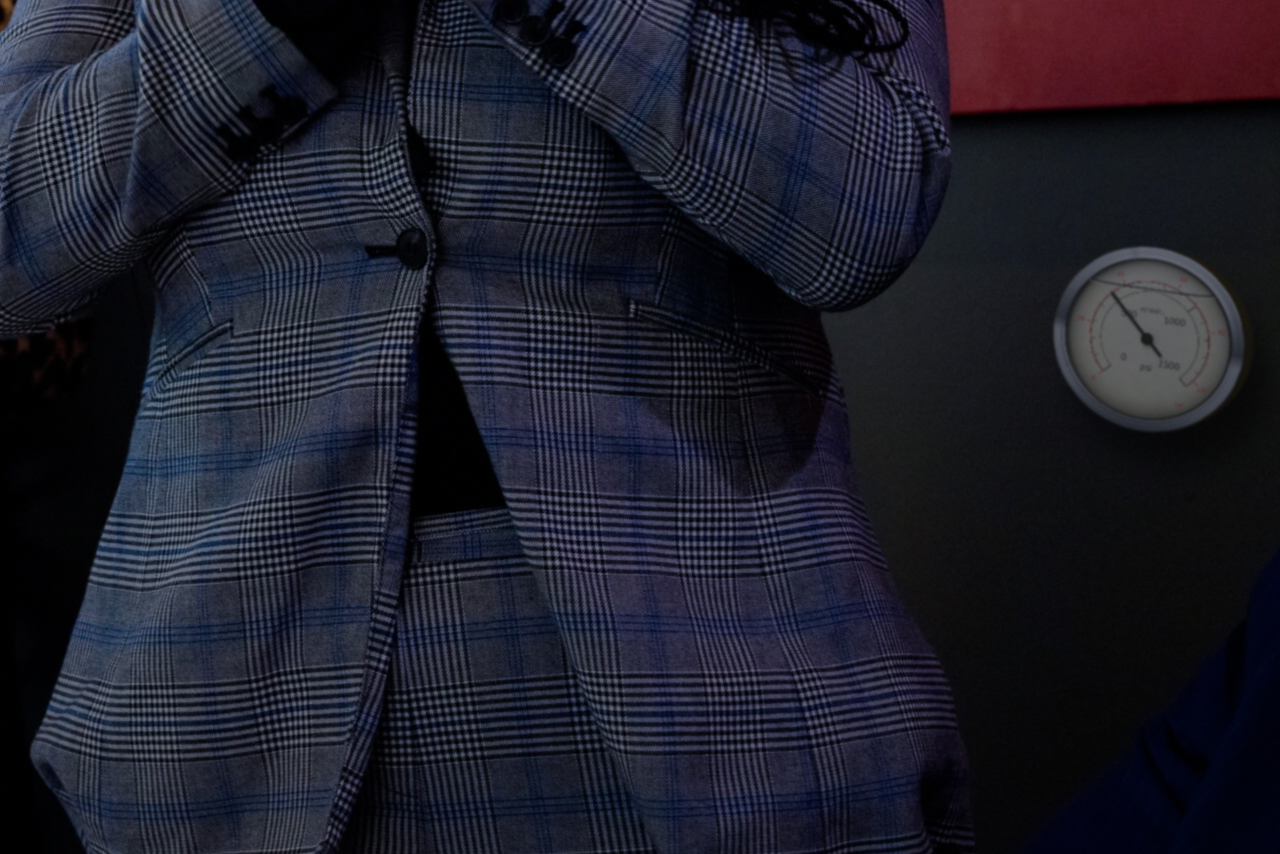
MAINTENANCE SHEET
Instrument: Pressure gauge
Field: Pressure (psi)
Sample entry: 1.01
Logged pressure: 500
